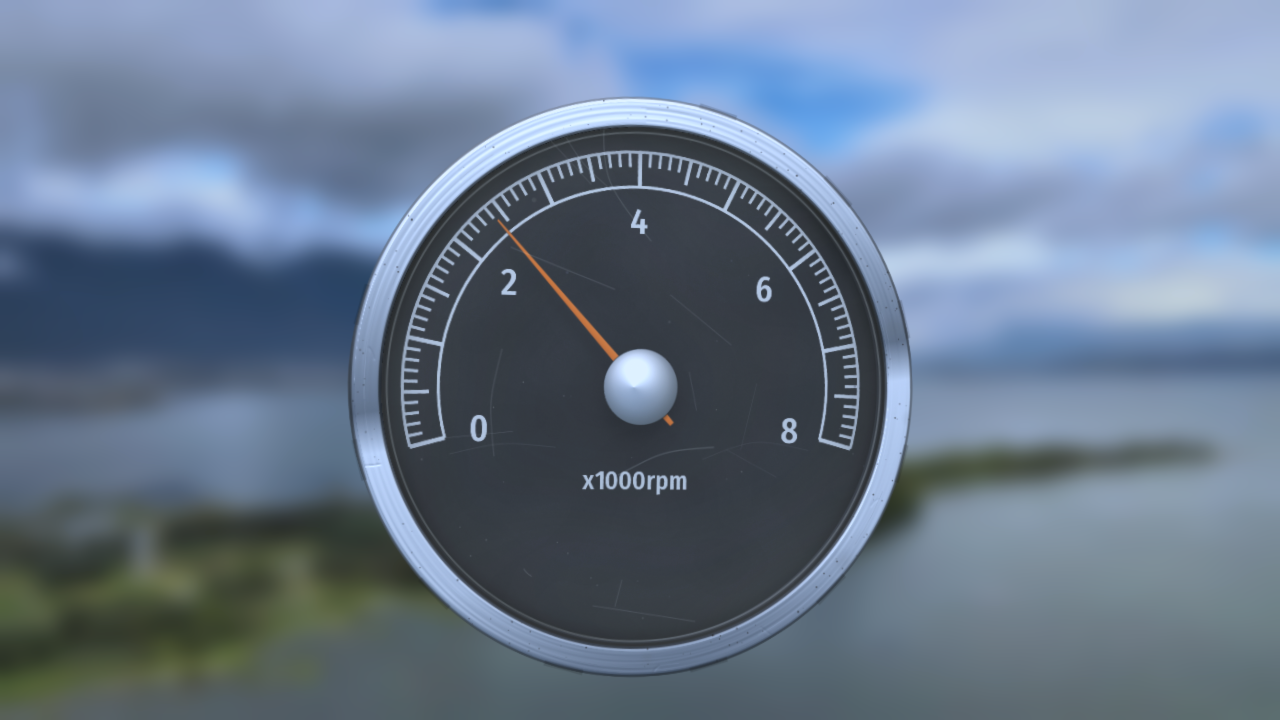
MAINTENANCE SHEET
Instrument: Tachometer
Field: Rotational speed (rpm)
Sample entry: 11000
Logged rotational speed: 2400
